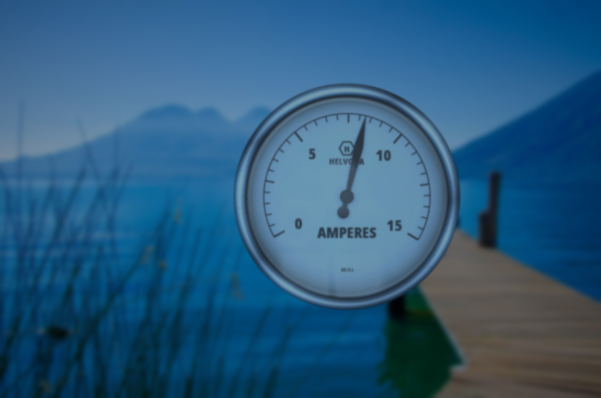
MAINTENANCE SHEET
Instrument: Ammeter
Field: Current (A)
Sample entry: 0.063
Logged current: 8.25
